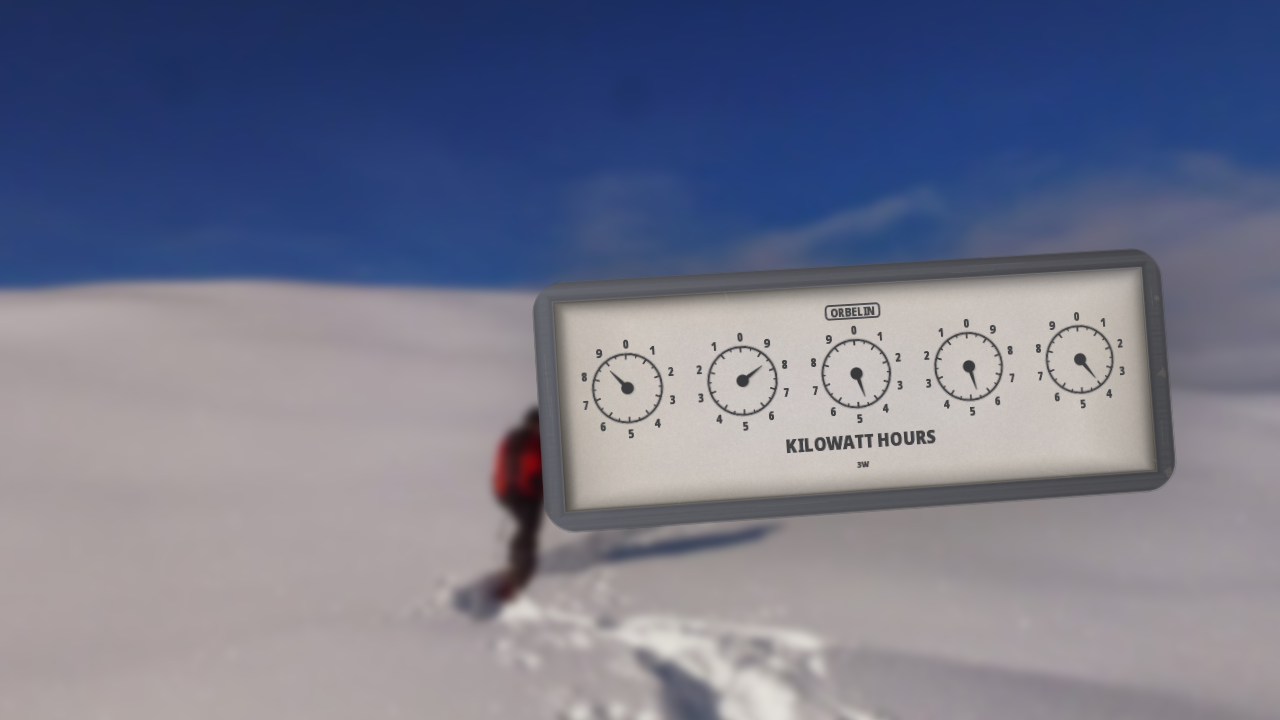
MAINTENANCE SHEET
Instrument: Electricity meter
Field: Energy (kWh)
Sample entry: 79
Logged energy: 88454
